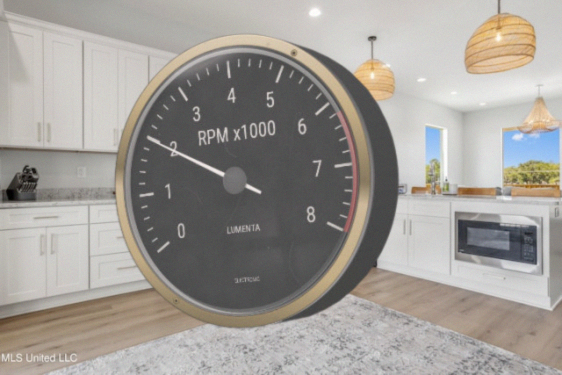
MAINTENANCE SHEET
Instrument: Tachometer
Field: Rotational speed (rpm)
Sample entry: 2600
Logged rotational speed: 2000
